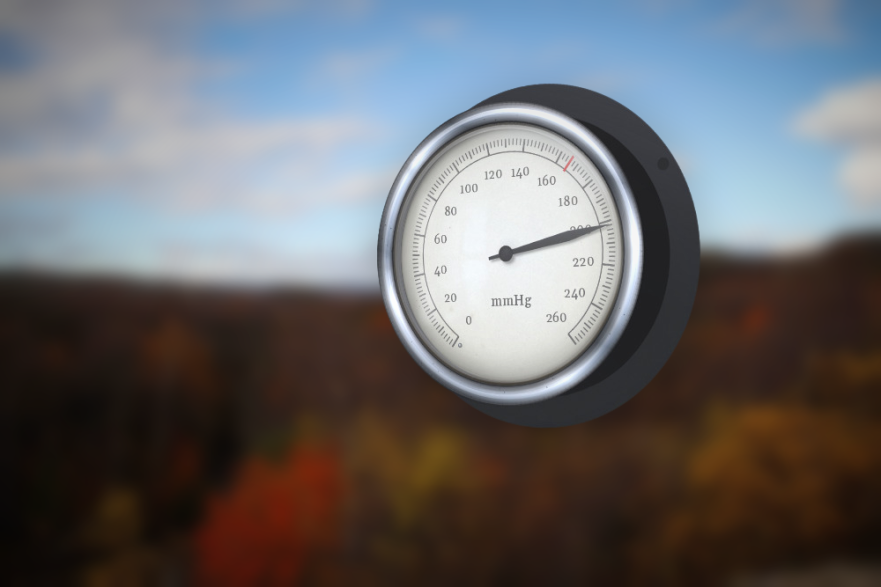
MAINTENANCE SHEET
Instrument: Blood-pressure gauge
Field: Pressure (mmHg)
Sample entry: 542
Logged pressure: 202
